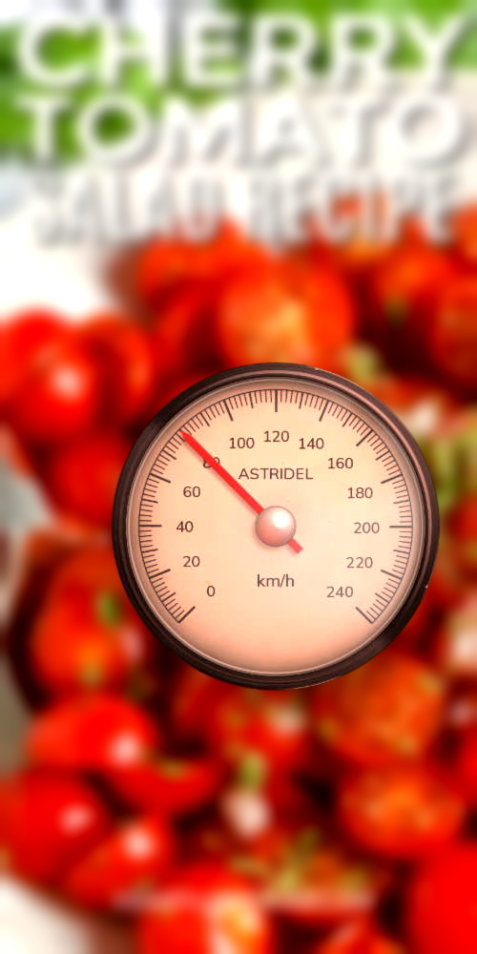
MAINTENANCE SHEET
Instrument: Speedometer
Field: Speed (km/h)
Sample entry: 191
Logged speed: 80
